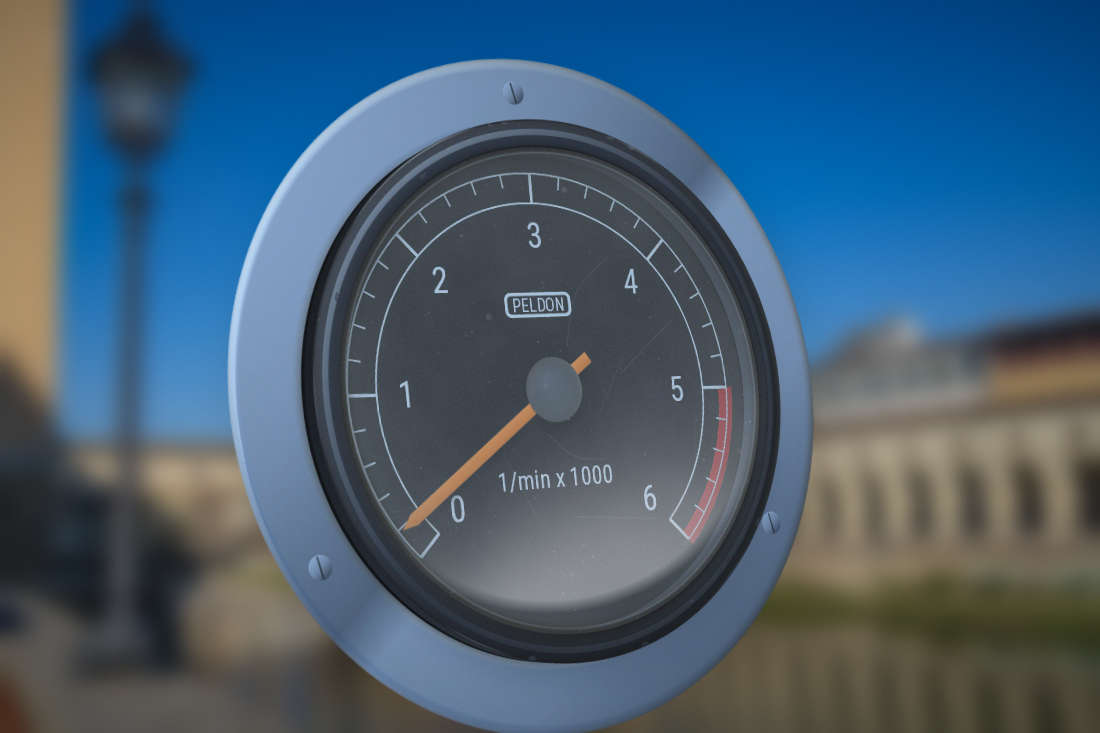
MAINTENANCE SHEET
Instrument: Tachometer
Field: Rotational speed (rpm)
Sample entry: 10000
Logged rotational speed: 200
